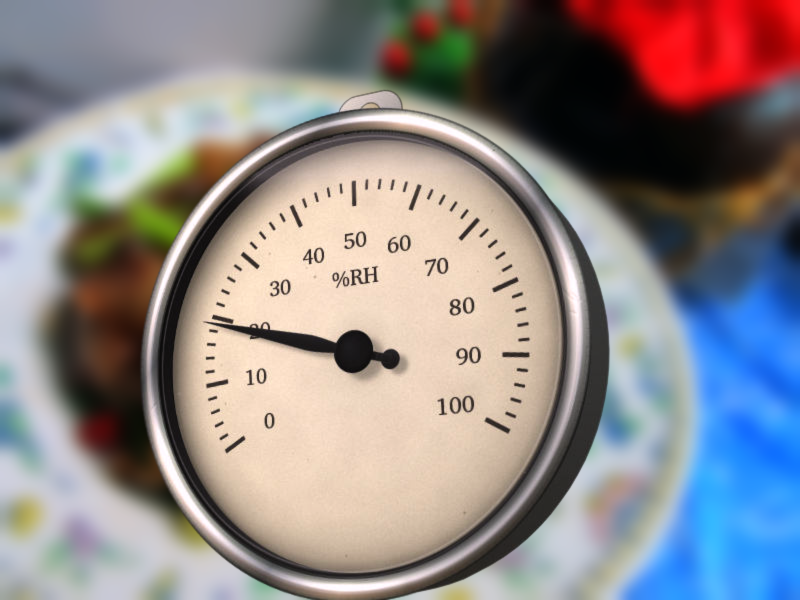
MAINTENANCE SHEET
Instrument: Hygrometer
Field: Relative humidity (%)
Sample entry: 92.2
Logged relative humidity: 19
